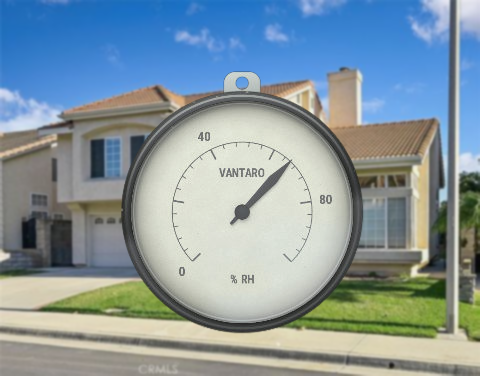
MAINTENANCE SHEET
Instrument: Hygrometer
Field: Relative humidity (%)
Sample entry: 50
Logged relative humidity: 66
